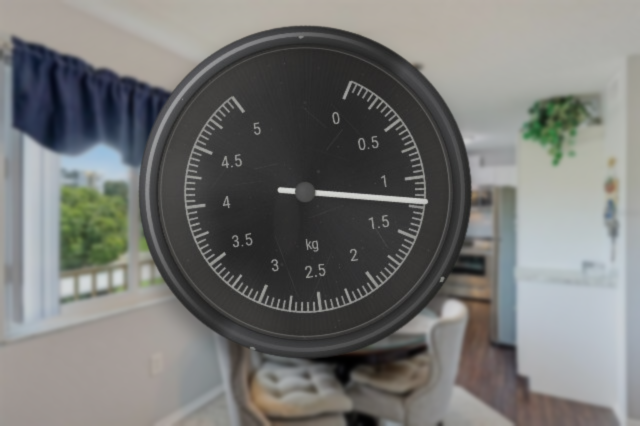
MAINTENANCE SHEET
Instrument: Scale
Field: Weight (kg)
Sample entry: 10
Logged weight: 1.2
